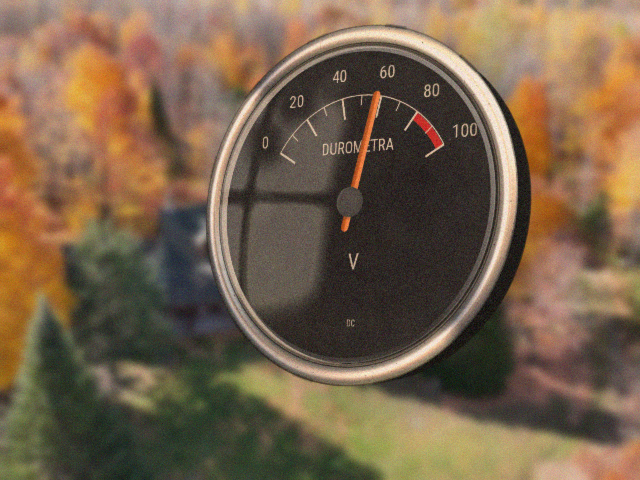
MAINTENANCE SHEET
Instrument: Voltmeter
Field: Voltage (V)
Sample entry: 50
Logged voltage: 60
